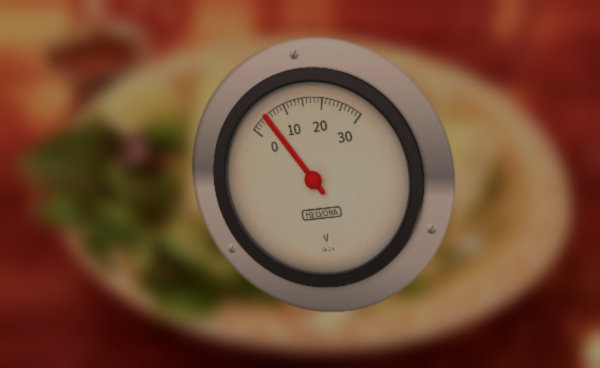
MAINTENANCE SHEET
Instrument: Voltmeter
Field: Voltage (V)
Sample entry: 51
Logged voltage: 5
